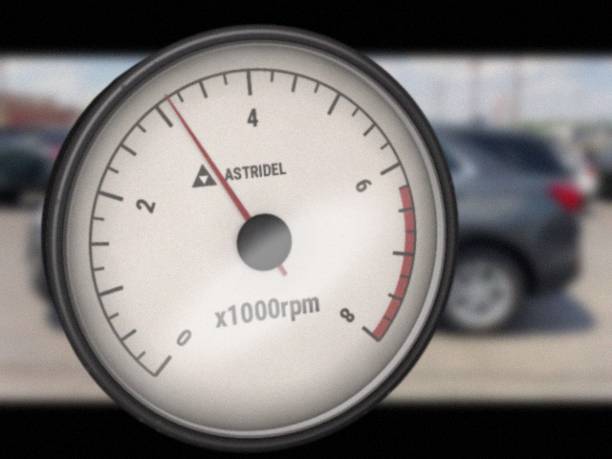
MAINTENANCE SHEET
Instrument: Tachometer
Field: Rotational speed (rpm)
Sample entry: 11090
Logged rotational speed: 3125
